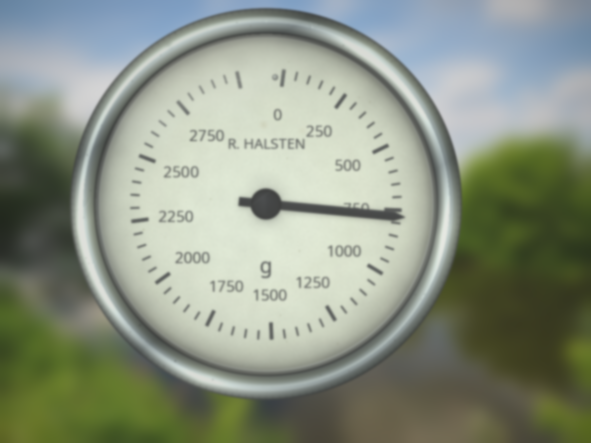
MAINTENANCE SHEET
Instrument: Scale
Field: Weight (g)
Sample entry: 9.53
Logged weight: 775
